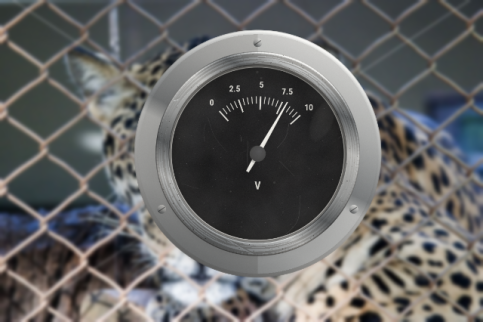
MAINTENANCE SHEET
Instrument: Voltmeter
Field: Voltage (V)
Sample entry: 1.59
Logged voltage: 8
